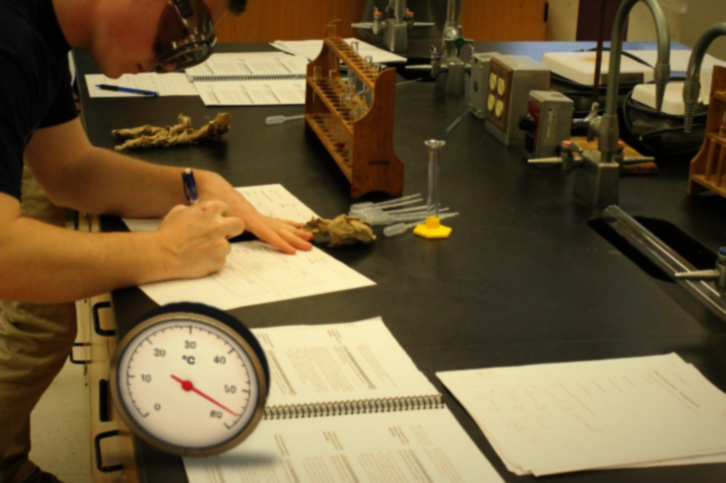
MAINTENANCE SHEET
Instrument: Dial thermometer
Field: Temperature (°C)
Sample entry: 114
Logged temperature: 56
